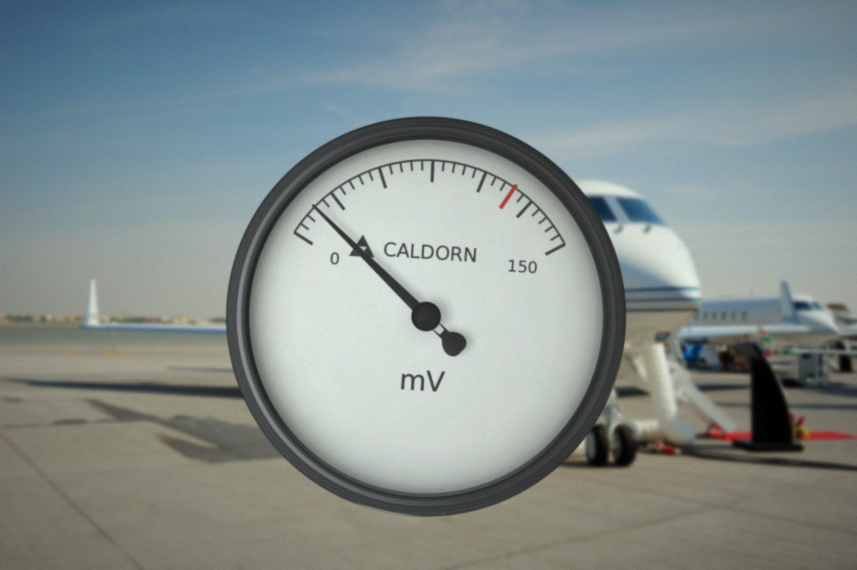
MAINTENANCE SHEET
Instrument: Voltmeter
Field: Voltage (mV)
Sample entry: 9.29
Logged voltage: 15
